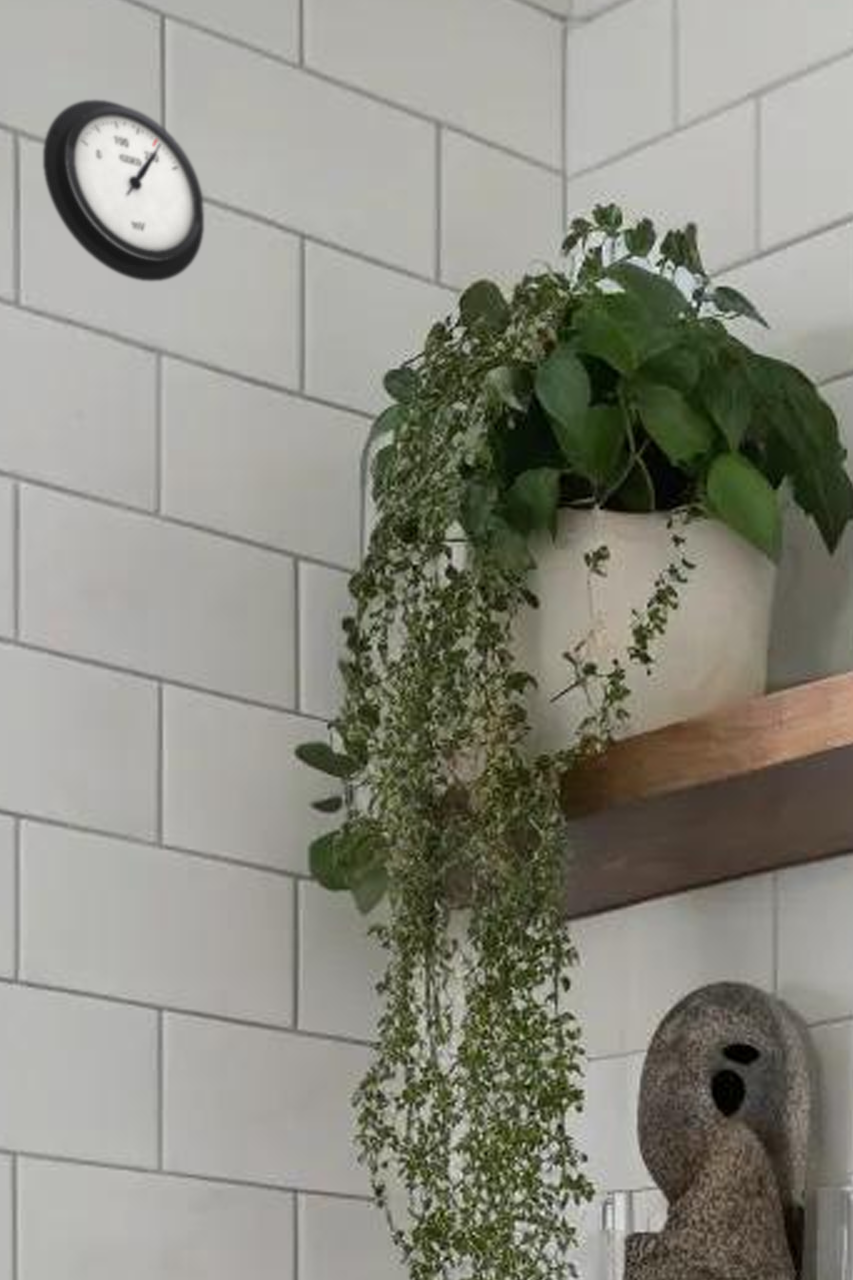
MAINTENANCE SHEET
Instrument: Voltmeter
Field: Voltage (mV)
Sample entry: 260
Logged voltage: 200
